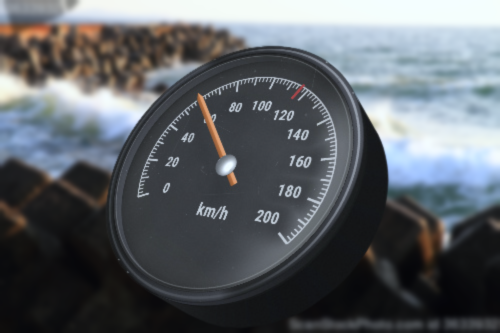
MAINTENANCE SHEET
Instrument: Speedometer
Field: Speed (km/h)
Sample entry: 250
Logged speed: 60
